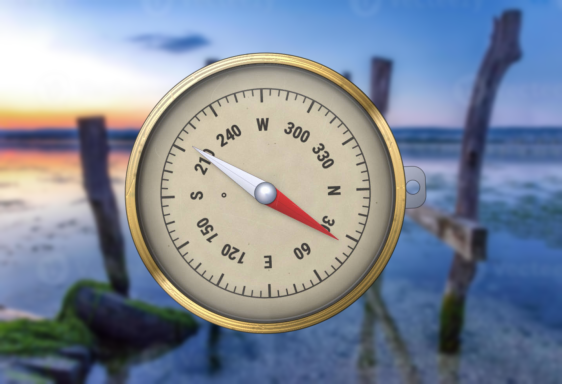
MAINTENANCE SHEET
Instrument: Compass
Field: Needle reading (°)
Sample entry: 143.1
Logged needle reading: 35
